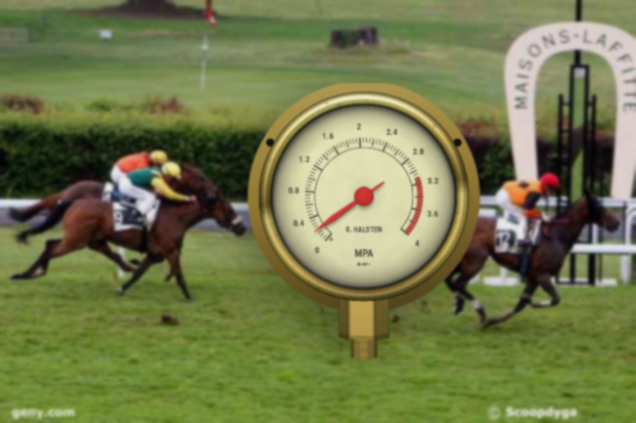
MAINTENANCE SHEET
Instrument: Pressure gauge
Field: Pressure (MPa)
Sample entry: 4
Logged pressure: 0.2
